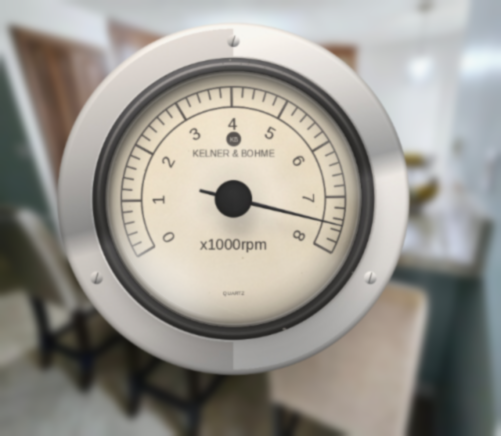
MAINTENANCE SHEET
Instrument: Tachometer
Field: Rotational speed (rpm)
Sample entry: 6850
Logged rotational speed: 7500
